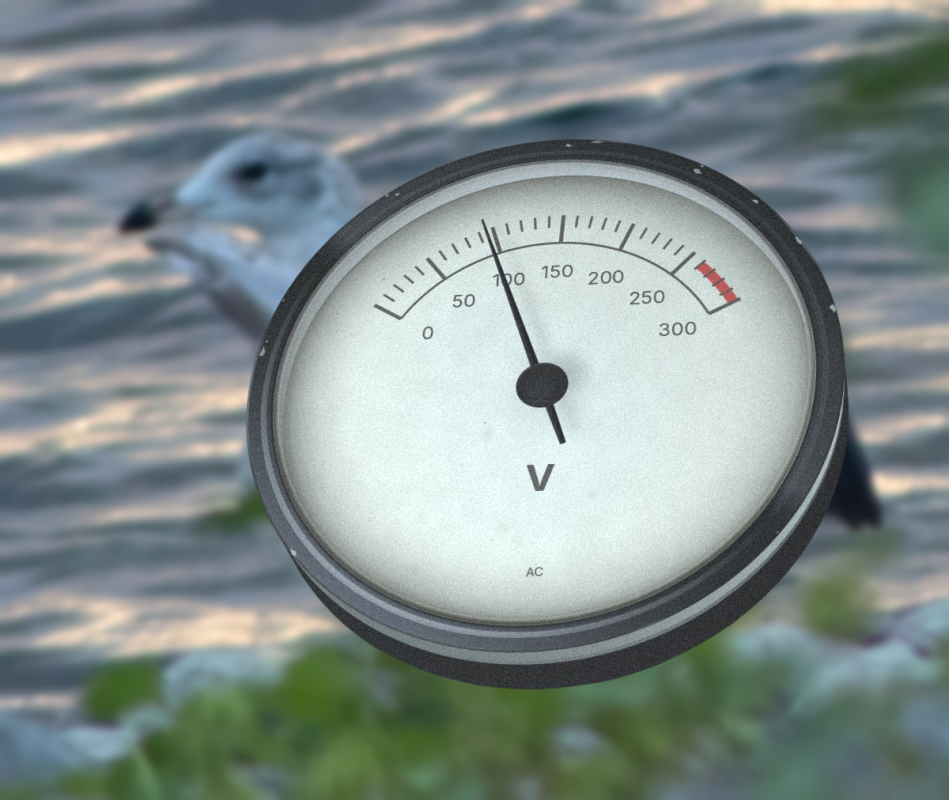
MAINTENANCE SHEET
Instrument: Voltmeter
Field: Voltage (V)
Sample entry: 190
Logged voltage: 95
